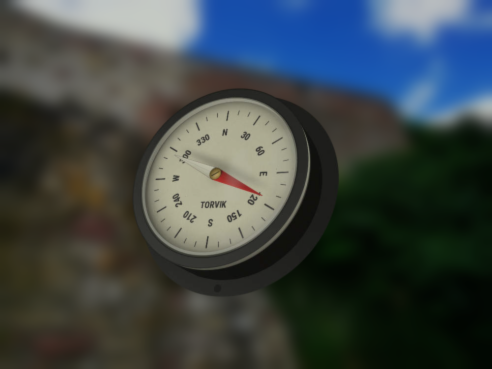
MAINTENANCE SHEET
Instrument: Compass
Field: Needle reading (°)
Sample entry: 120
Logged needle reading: 115
